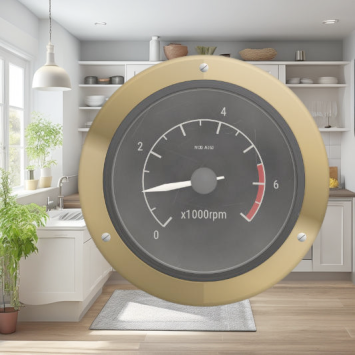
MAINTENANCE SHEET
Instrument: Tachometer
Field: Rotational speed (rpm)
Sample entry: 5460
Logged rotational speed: 1000
